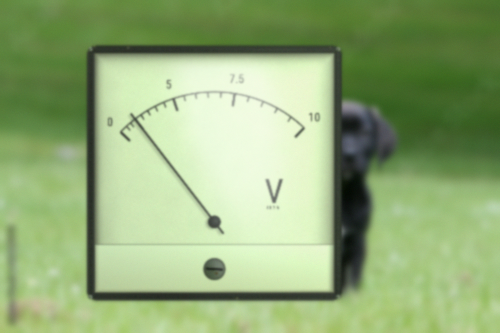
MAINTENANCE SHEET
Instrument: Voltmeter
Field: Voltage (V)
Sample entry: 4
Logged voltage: 2.5
